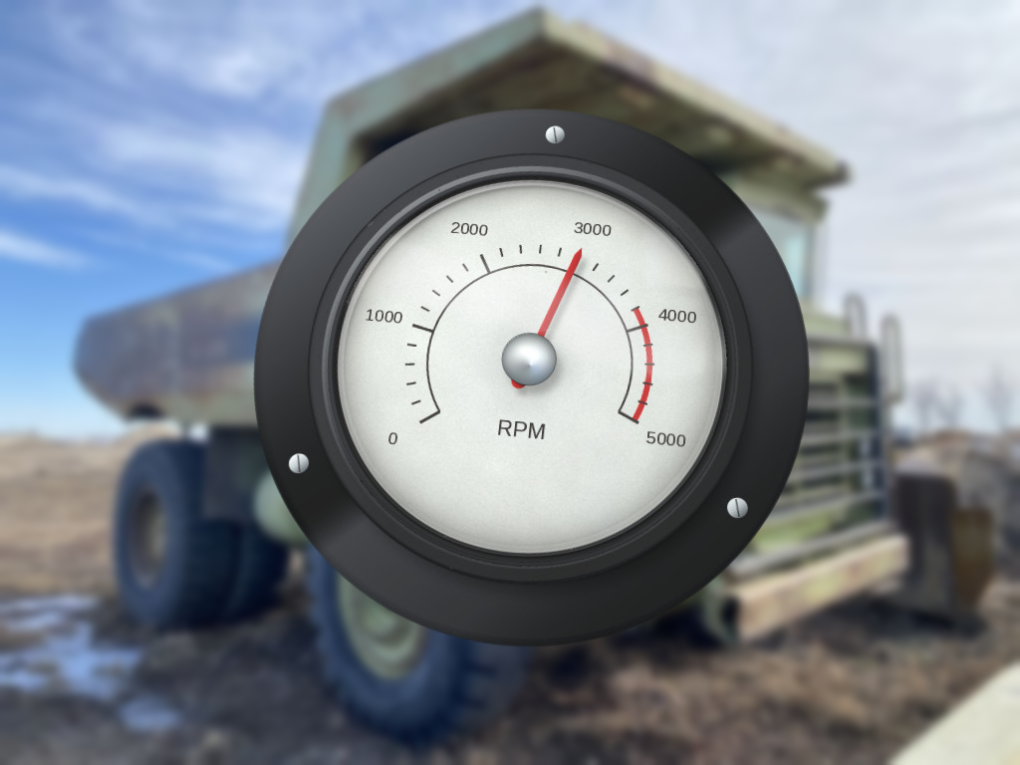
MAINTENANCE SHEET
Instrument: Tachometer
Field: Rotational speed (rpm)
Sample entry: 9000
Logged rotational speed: 3000
